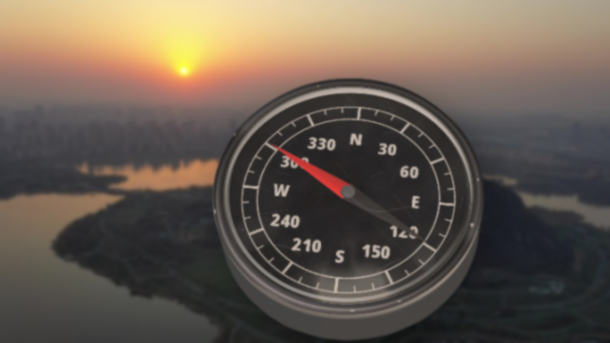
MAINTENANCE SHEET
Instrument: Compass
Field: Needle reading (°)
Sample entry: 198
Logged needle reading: 300
